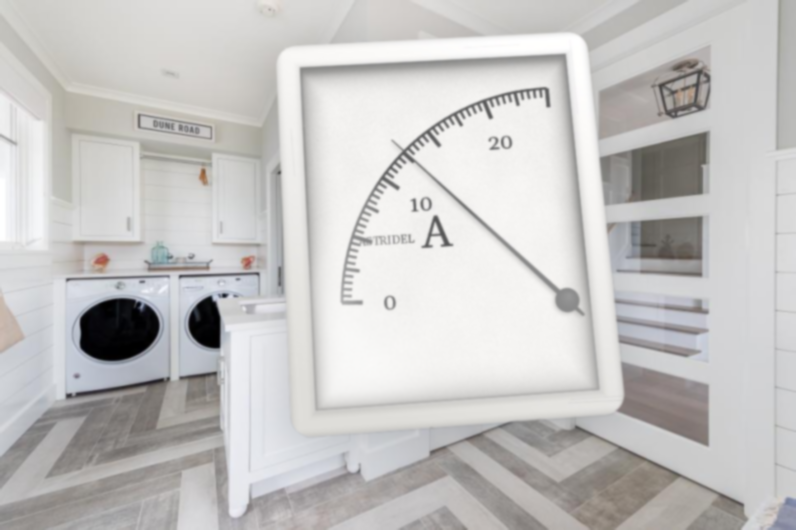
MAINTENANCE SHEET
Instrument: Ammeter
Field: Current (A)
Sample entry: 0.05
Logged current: 12.5
